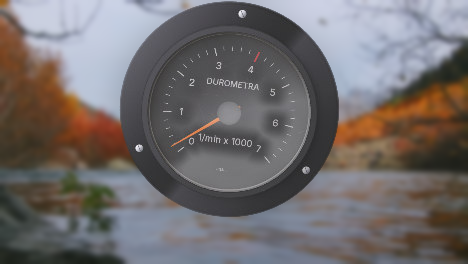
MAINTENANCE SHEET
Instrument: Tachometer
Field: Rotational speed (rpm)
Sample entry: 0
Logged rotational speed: 200
